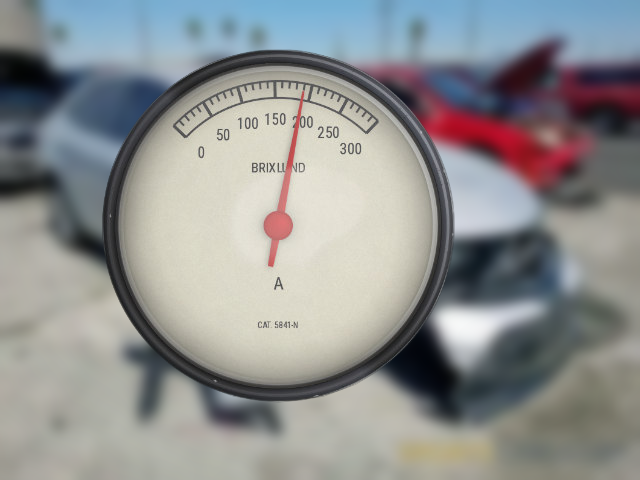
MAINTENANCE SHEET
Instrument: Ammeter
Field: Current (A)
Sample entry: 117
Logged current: 190
